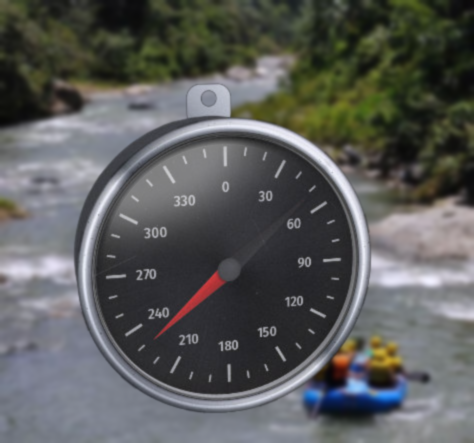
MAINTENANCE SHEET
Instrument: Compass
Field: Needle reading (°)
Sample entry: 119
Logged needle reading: 230
